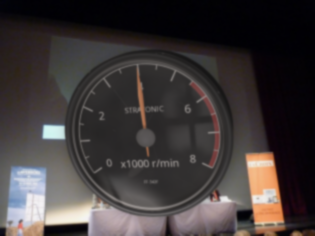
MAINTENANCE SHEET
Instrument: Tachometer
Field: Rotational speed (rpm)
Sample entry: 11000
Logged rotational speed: 4000
